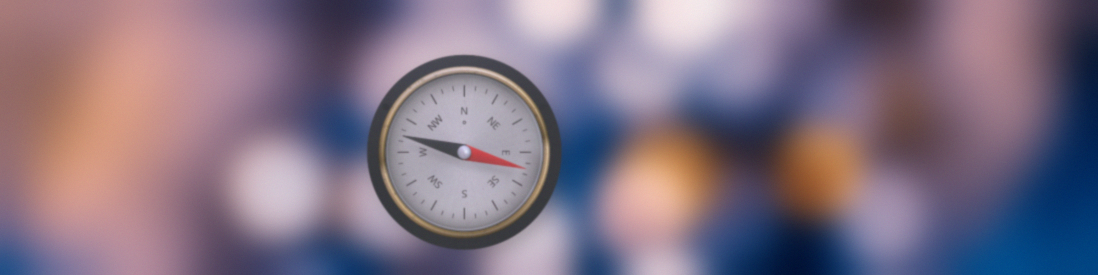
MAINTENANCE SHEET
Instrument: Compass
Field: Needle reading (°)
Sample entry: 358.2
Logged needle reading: 105
